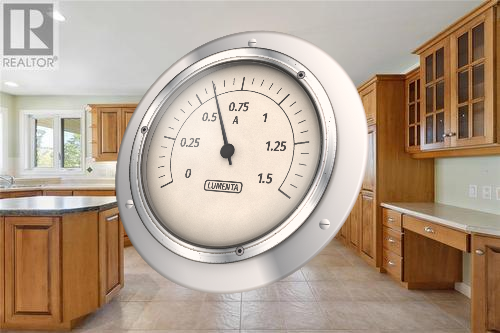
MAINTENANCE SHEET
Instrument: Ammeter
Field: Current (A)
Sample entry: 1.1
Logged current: 0.6
